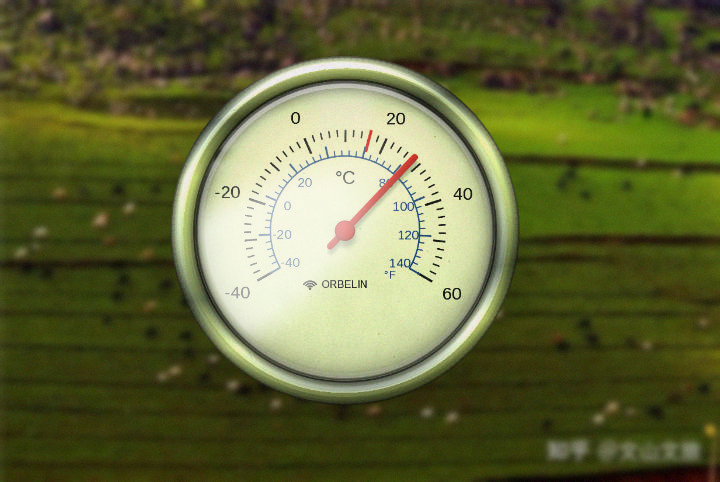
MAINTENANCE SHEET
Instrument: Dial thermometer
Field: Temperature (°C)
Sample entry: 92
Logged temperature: 28
